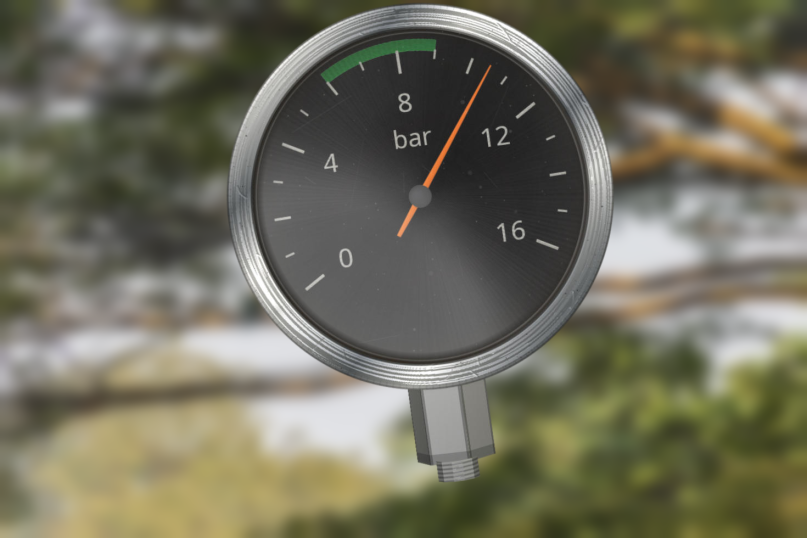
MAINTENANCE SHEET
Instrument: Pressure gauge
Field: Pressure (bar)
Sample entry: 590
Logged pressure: 10.5
